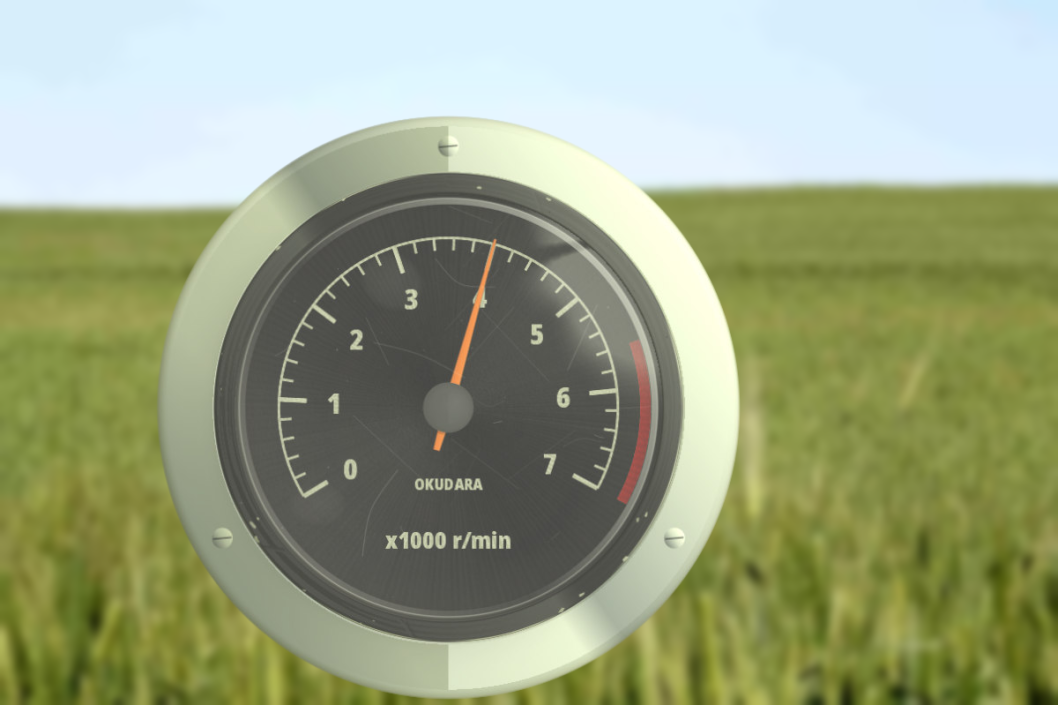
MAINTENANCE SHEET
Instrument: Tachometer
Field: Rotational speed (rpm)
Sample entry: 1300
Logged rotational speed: 4000
